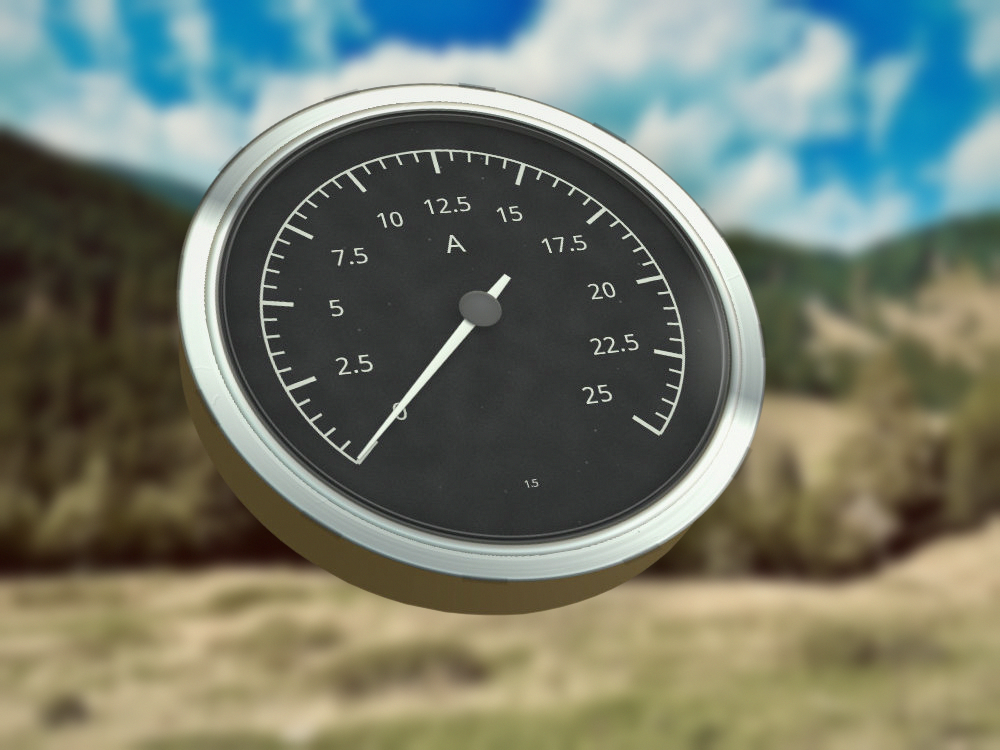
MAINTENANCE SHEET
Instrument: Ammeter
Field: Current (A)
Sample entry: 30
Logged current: 0
